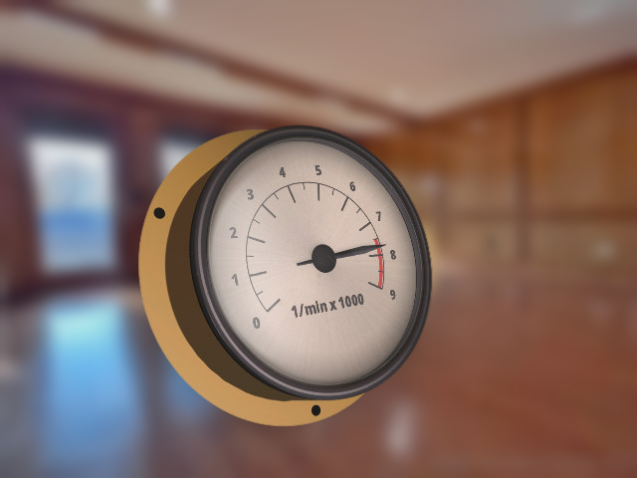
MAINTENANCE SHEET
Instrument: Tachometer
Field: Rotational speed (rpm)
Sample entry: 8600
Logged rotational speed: 7750
